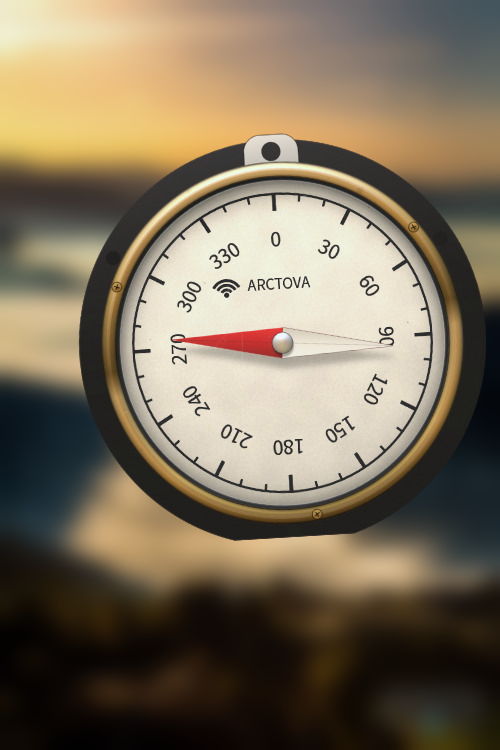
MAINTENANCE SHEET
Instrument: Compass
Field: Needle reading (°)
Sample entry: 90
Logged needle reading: 275
